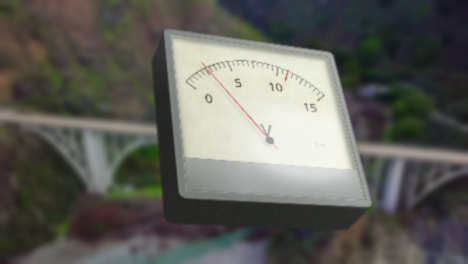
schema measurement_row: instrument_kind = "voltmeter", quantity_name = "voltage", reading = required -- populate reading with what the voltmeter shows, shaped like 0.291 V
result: 2.5 V
